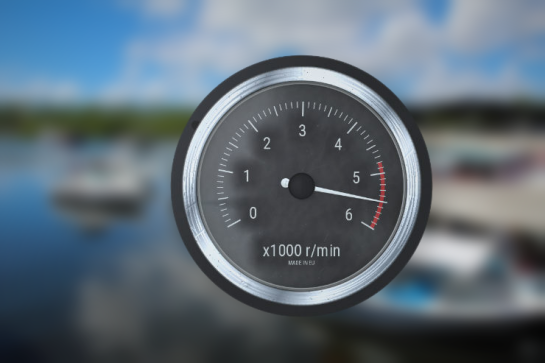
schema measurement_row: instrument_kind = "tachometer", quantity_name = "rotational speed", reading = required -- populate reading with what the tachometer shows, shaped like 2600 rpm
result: 5500 rpm
